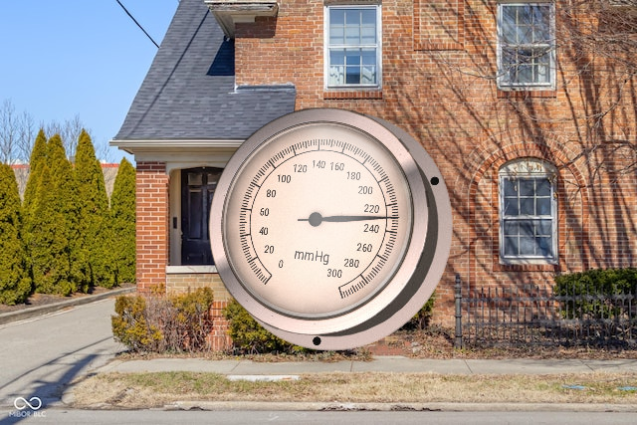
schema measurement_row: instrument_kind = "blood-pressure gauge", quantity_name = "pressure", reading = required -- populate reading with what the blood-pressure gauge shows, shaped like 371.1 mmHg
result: 230 mmHg
